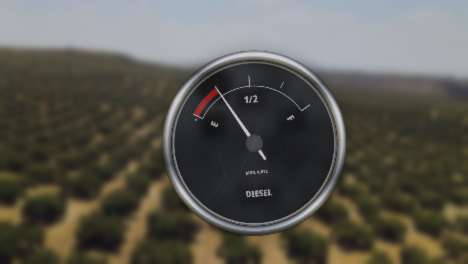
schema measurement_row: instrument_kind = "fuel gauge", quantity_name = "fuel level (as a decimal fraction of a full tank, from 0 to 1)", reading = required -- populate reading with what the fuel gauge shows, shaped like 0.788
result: 0.25
